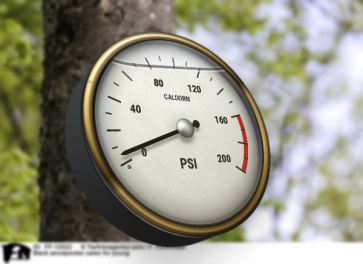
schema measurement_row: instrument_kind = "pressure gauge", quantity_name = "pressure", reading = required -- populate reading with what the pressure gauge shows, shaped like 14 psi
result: 5 psi
